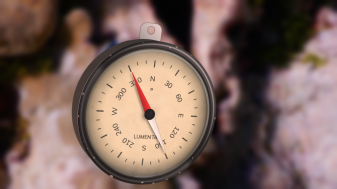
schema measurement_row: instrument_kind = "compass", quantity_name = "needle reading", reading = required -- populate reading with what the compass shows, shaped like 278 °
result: 330 °
